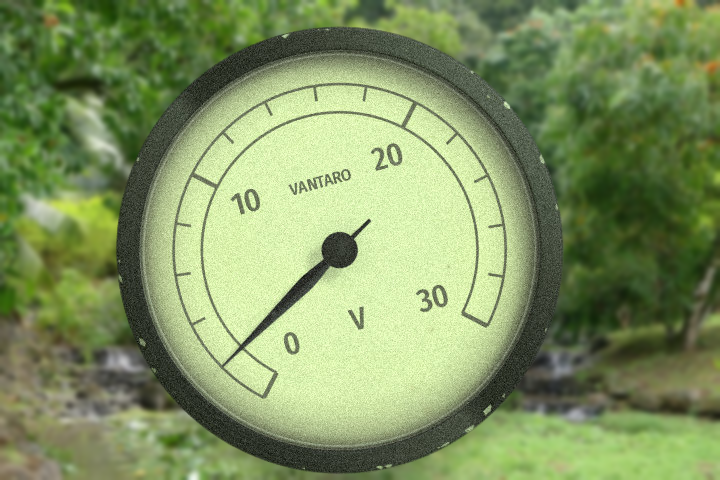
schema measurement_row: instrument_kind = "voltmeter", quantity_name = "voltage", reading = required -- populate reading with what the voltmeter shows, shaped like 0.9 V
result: 2 V
